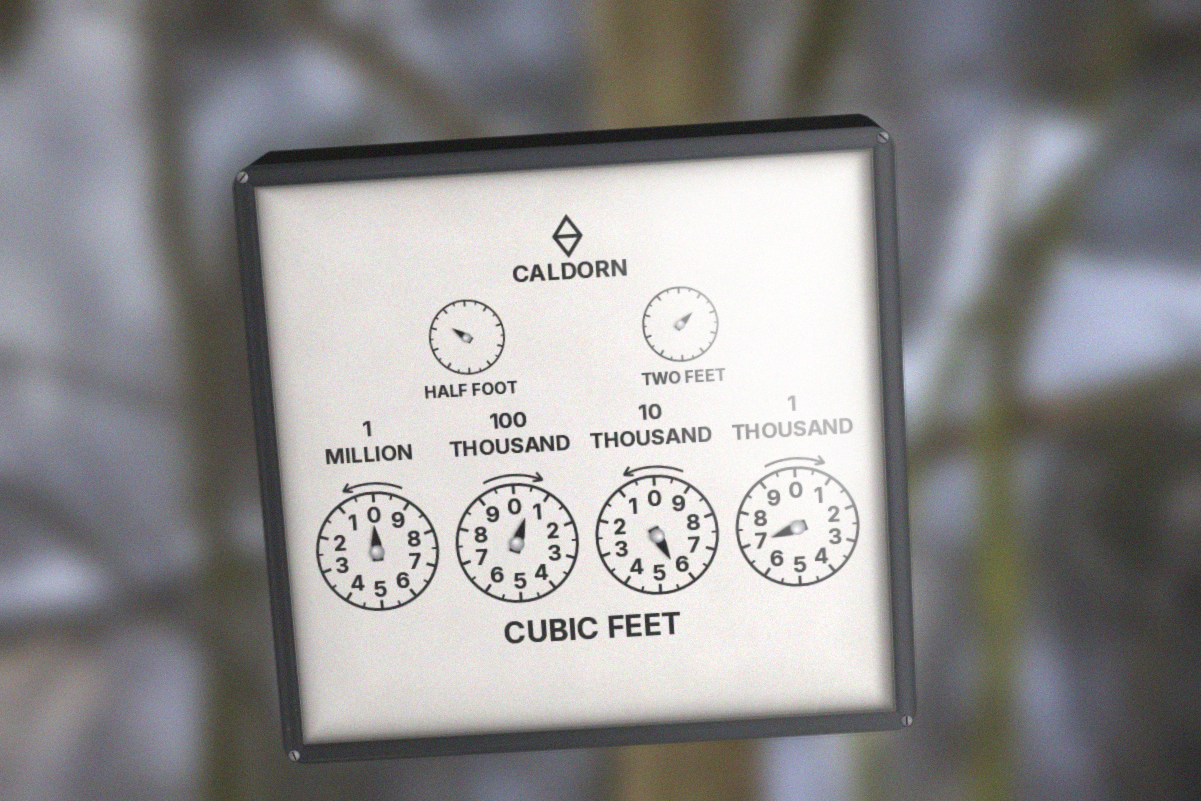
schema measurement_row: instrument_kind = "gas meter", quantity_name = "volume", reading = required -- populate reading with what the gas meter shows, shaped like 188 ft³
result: 5700 ft³
